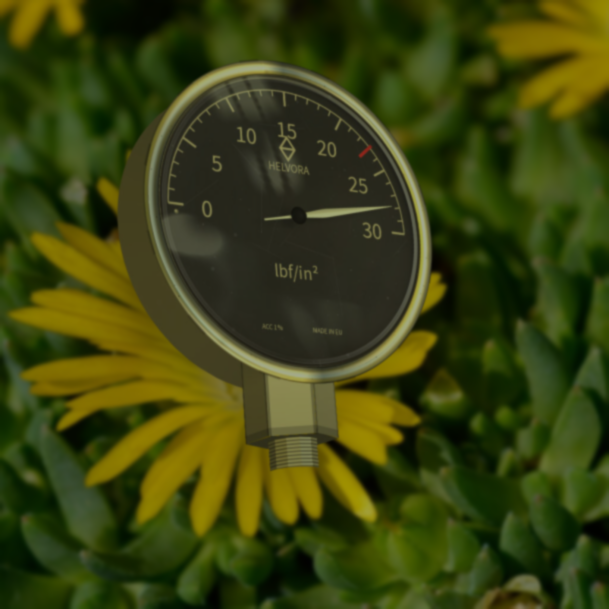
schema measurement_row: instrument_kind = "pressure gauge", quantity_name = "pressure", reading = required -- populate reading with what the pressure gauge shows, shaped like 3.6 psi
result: 28 psi
